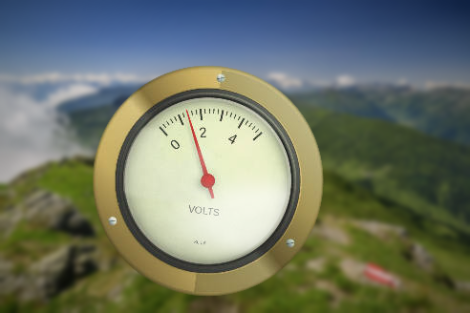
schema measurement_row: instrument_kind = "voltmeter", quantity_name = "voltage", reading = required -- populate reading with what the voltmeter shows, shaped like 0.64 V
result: 1.4 V
